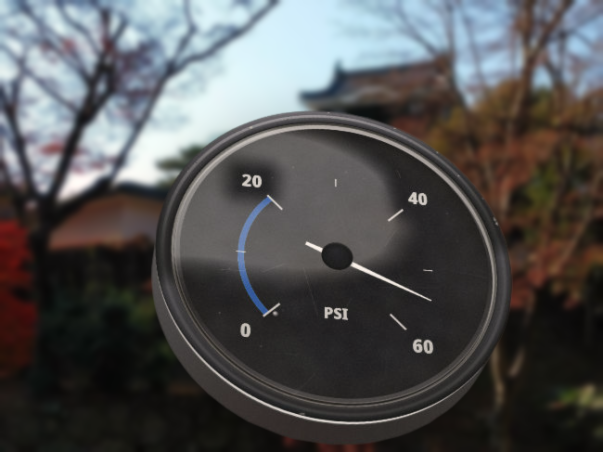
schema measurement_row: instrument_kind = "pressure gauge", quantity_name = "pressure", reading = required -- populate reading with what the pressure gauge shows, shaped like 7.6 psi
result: 55 psi
